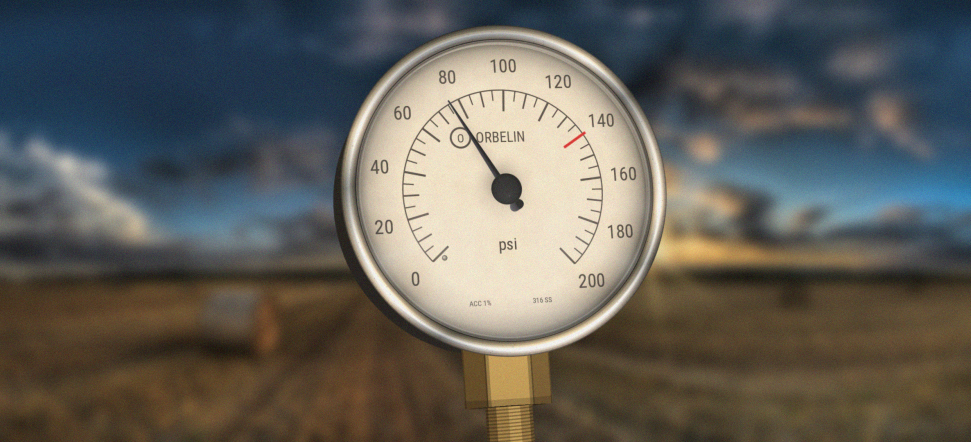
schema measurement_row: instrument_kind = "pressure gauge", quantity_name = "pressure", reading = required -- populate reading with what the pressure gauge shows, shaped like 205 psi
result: 75 psi
